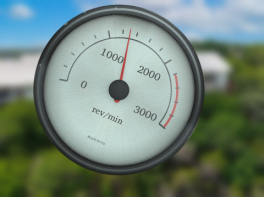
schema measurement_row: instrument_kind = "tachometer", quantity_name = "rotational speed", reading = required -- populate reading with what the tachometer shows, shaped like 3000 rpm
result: 1300 rpm
